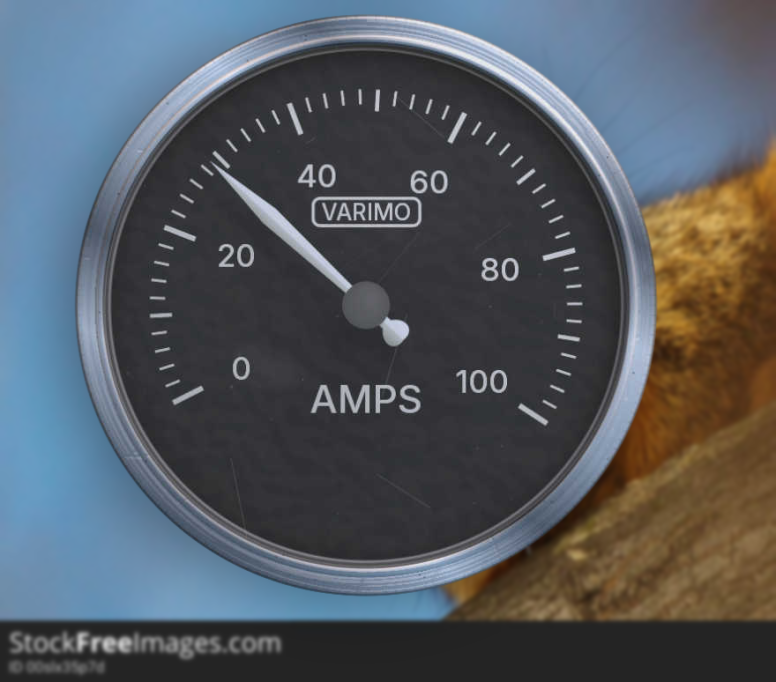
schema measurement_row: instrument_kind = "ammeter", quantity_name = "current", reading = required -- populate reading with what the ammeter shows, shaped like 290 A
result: 29 A
